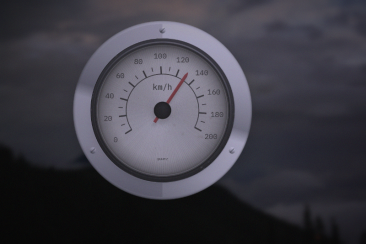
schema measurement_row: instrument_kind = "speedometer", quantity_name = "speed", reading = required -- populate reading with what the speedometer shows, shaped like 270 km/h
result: 130 km/h
